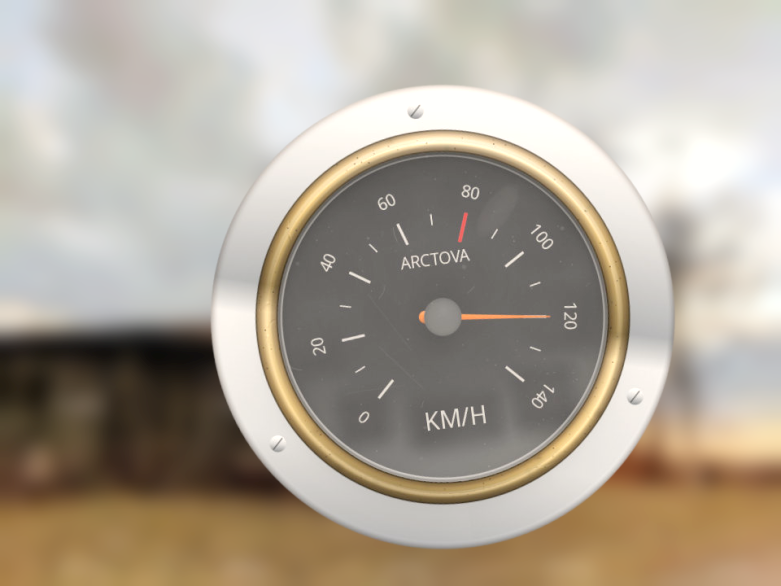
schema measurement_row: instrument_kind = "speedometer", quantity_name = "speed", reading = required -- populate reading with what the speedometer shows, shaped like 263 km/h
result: 120 km/h
